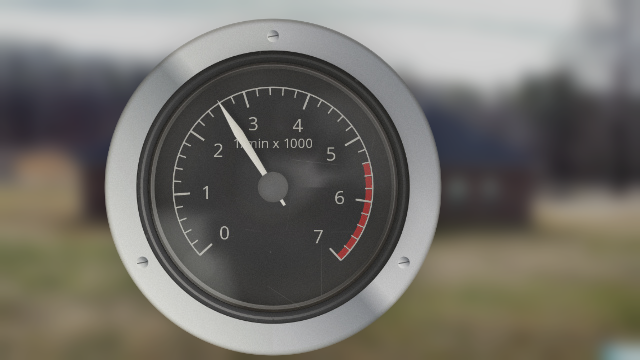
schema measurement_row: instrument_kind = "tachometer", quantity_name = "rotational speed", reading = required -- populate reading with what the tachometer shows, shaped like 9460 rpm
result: 2600 rpm
